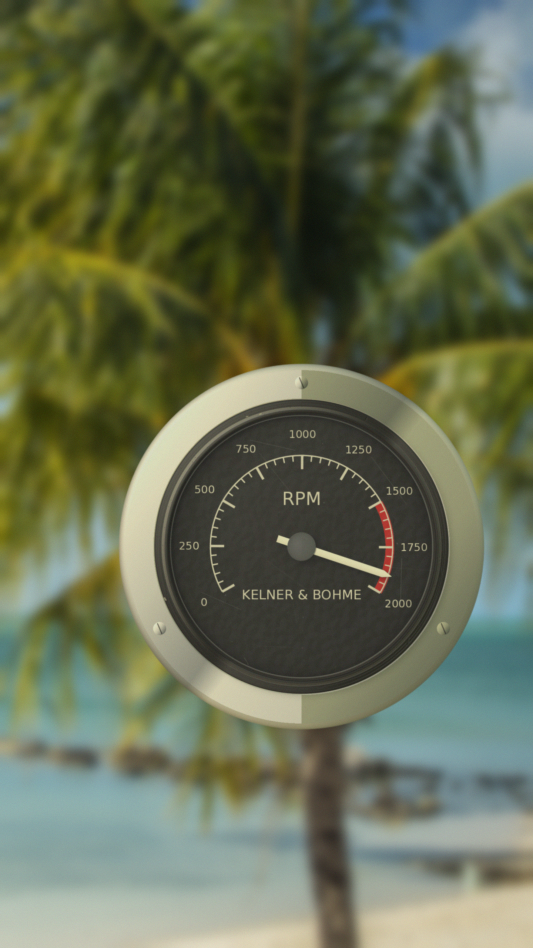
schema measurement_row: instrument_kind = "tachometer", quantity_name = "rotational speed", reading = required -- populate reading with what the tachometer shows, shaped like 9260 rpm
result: 1900 rpm
